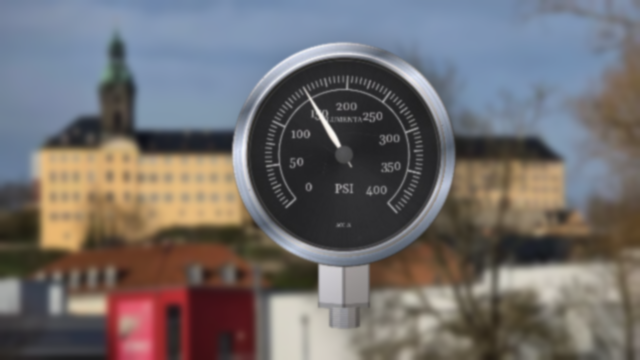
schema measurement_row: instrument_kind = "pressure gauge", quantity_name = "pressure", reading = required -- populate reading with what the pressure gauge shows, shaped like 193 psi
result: 150 psi
